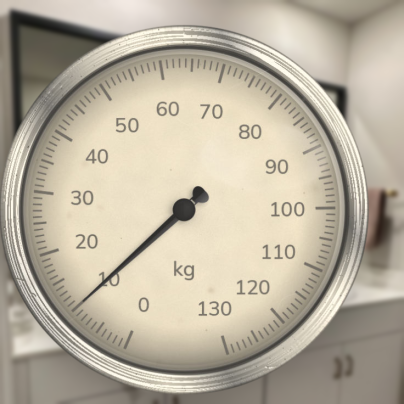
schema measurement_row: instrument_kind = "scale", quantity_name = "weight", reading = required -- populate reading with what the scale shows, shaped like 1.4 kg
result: 10 kg
